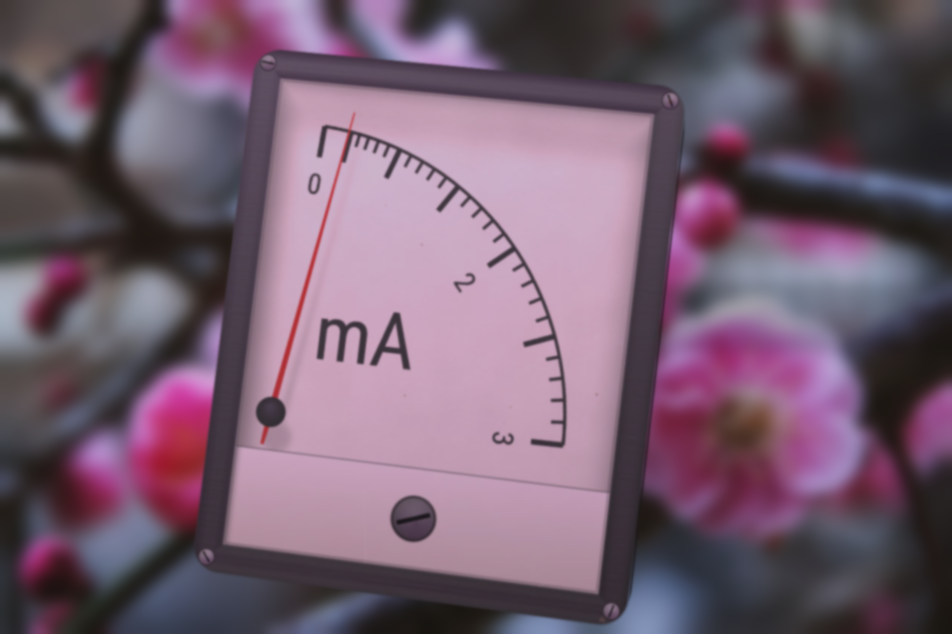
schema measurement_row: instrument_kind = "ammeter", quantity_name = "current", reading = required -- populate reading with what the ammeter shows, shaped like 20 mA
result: 0.5 mA
